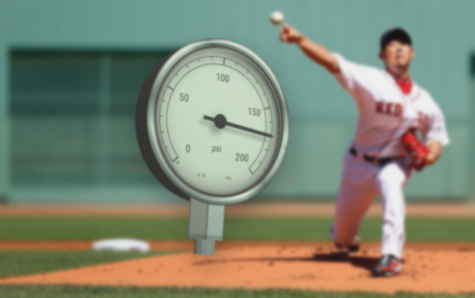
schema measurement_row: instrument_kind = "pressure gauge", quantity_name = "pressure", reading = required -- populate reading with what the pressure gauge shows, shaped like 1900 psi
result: 170 psi
